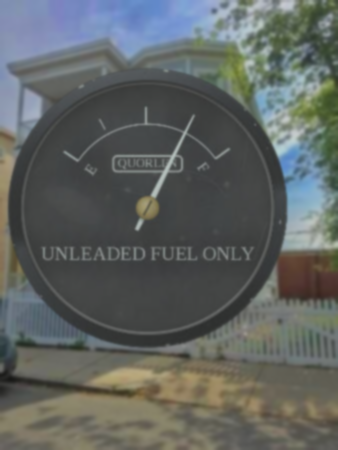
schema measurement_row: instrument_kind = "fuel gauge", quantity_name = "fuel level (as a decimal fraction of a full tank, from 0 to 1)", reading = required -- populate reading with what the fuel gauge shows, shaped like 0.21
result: 0.75
